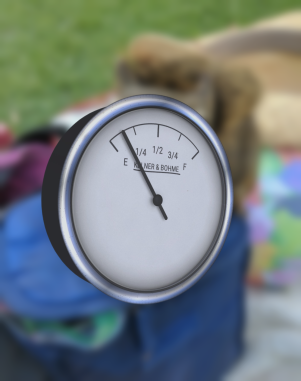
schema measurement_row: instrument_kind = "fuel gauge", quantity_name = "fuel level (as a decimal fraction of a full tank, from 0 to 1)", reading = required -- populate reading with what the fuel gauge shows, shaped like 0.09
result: 0.125
